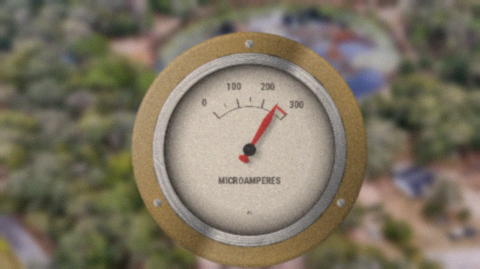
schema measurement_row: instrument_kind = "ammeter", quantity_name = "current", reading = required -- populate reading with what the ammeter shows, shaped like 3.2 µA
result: 250 µA
